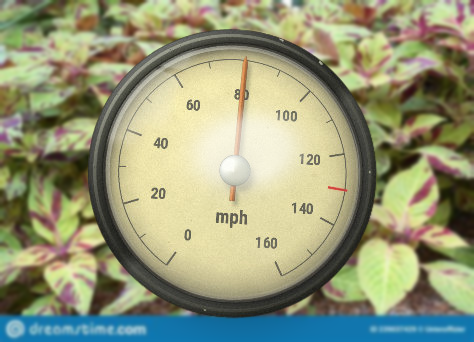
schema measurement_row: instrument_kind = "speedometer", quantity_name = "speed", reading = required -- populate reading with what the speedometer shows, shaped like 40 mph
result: 80 mph
